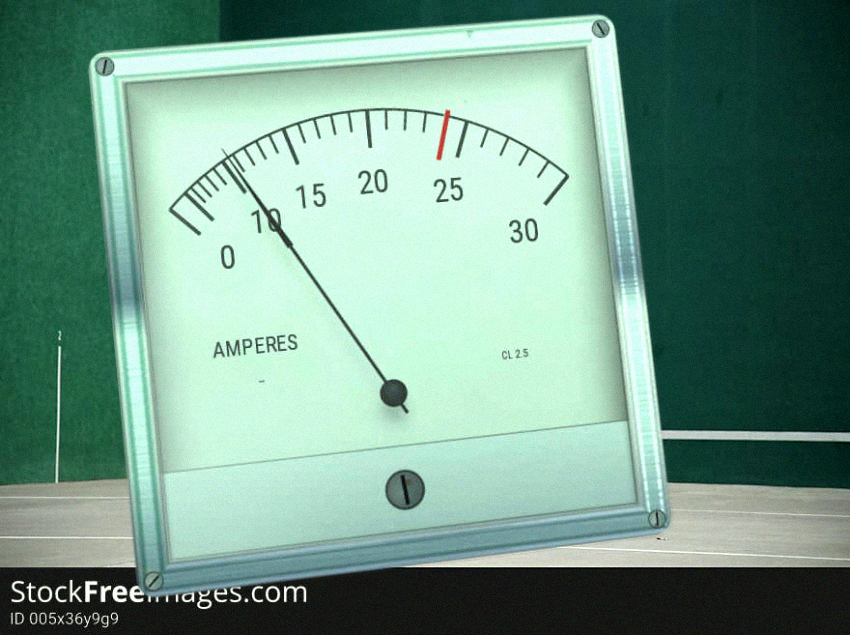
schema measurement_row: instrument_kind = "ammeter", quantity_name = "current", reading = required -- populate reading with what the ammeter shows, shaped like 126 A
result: 10.5 A
